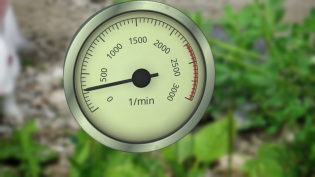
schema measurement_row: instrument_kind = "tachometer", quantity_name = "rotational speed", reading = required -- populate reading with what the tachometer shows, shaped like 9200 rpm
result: 300 rpm
